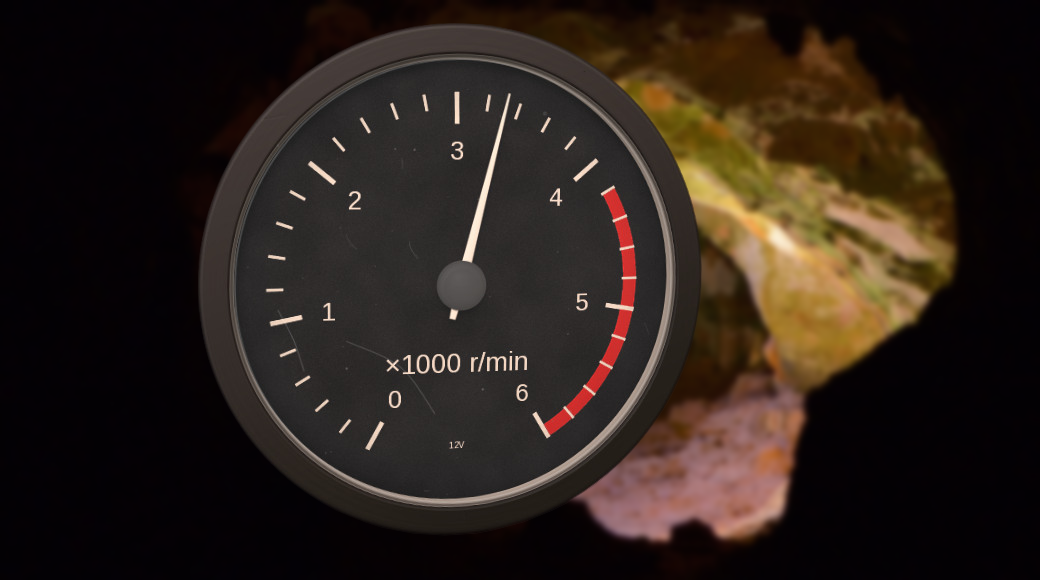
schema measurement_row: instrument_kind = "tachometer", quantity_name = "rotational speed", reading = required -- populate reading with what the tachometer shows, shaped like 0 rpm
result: 3300 rpm
